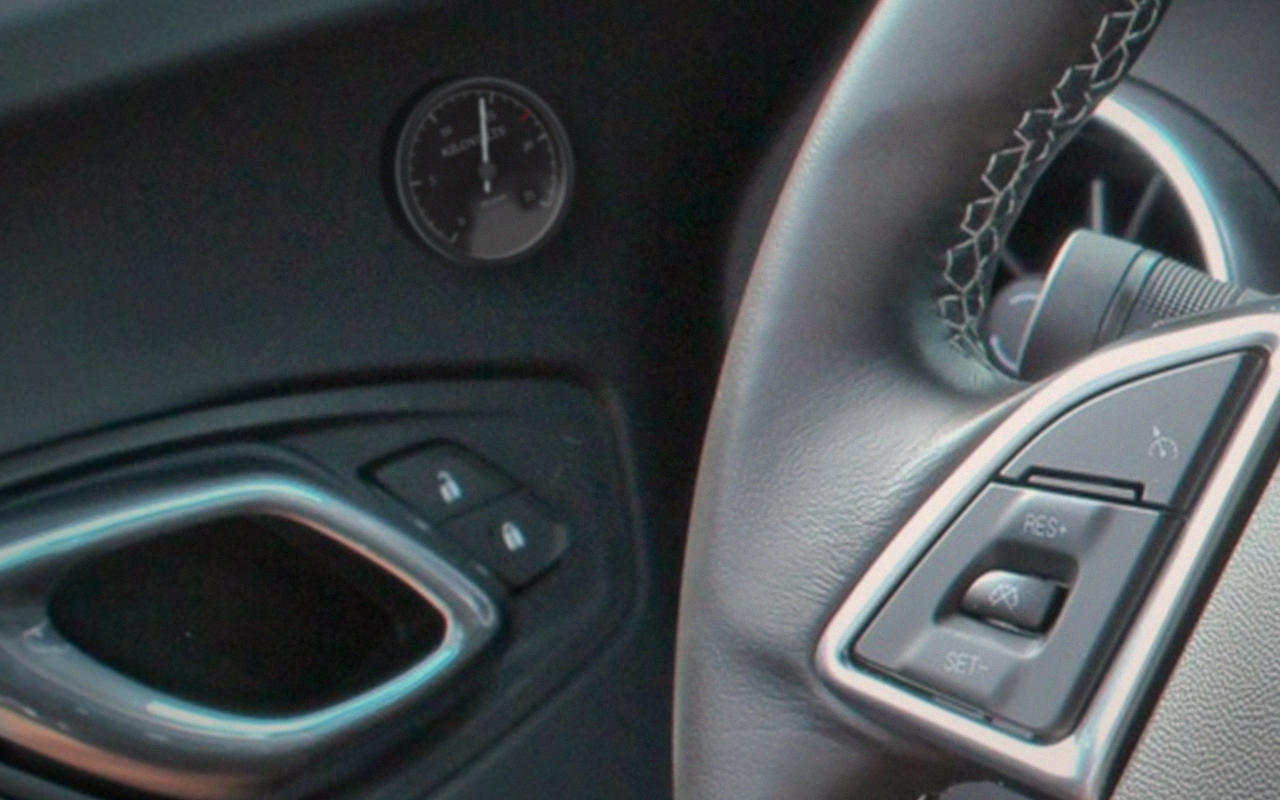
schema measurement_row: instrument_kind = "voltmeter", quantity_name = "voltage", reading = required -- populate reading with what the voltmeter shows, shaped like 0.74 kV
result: 14 kV
